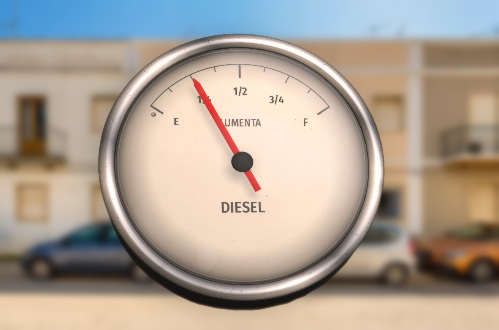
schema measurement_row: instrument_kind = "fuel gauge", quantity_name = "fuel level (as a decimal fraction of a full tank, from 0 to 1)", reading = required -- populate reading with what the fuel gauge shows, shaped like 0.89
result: 0.25
